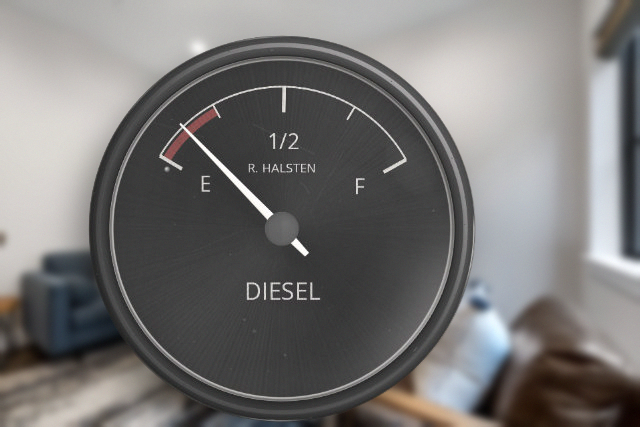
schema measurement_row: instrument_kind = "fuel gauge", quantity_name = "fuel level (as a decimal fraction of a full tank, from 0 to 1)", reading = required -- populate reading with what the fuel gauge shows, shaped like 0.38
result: 0.125
